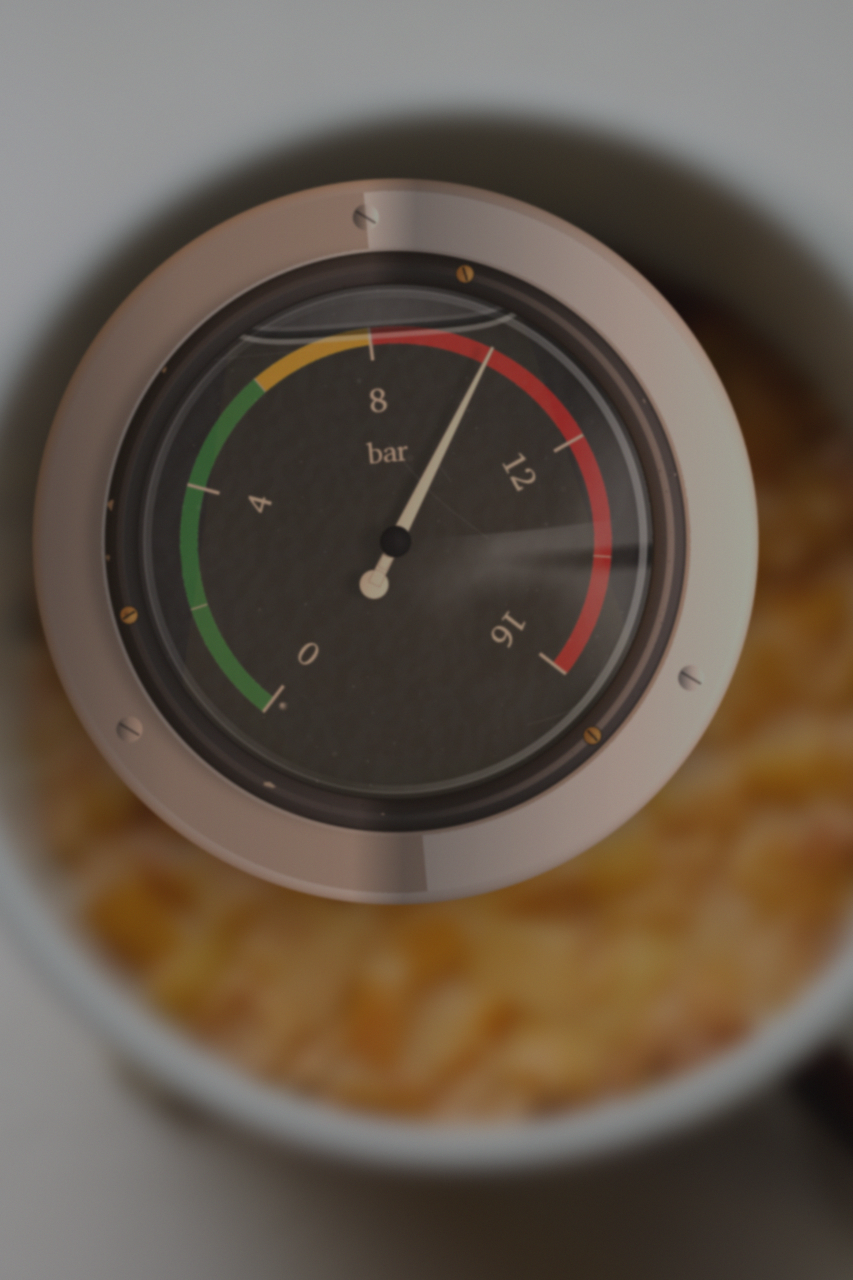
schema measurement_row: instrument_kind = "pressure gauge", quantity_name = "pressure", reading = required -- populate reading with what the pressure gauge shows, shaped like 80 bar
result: 10 bar
